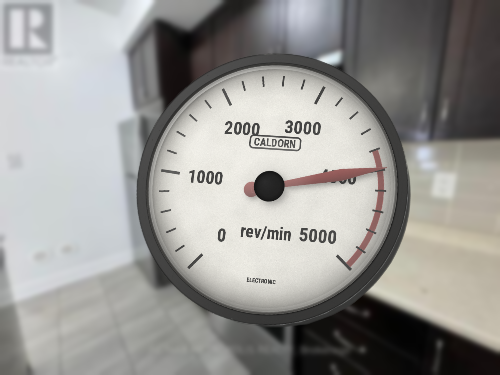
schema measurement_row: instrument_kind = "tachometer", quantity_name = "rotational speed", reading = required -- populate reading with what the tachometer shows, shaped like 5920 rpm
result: 4000 rpm
